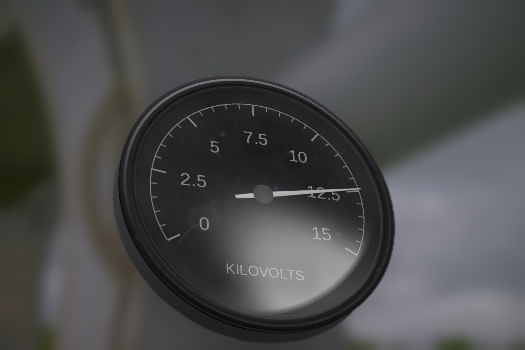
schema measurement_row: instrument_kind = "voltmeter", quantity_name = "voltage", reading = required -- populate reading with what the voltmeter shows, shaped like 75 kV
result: 12.5 kV
